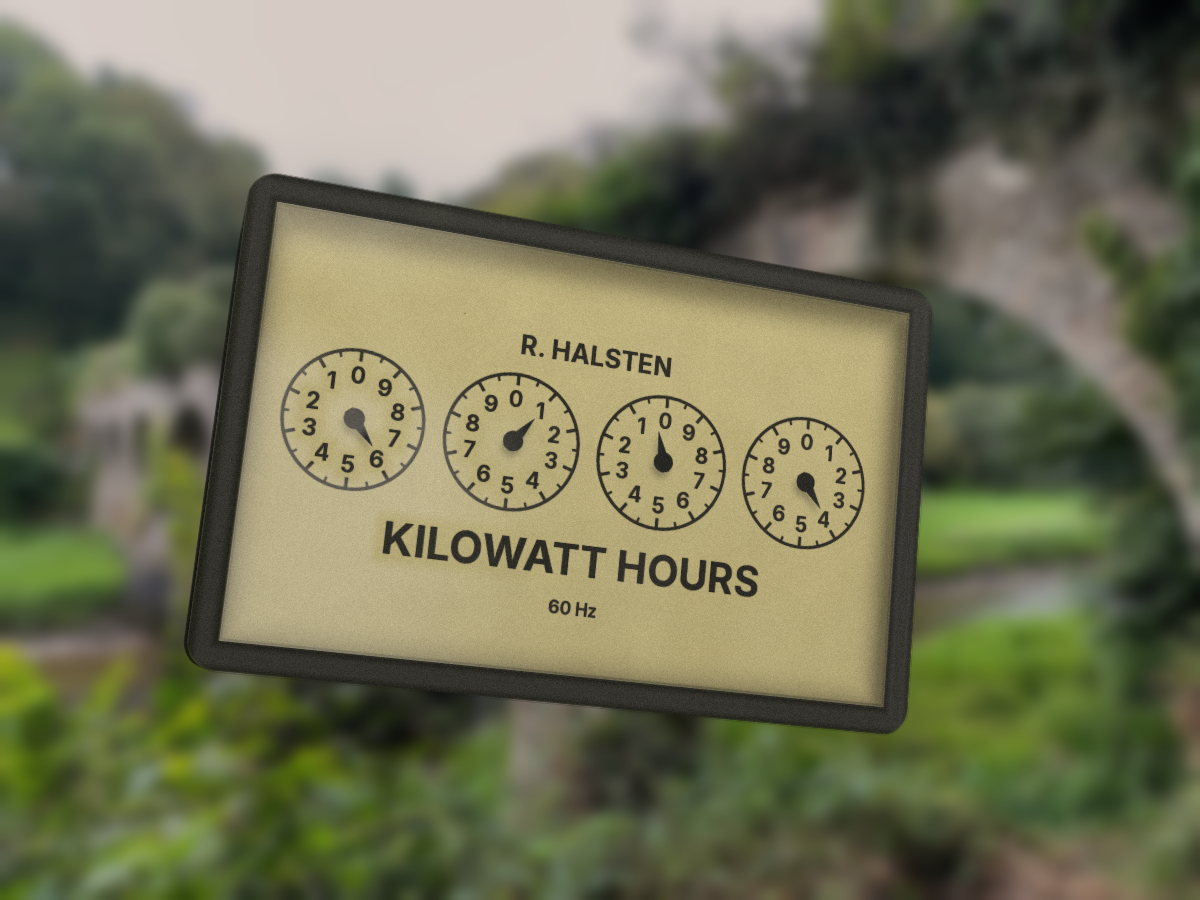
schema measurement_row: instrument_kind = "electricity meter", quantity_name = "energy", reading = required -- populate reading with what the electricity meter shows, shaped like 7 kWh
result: 6104 kWh
